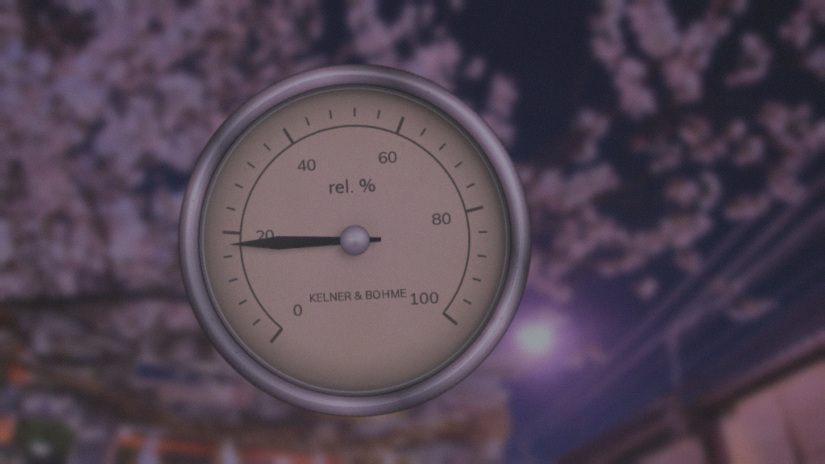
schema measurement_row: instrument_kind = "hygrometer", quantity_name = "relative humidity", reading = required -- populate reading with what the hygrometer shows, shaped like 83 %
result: 18 %
